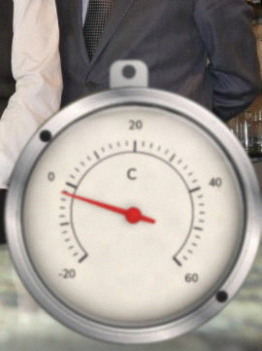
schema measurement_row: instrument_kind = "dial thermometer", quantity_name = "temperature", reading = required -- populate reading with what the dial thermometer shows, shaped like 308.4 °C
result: -2 °C
